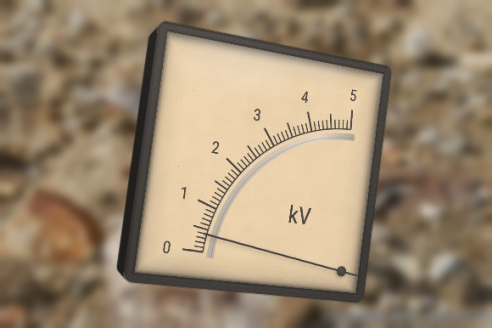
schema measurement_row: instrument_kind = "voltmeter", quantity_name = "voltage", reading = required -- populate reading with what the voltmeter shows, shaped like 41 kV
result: 0.4 kV
